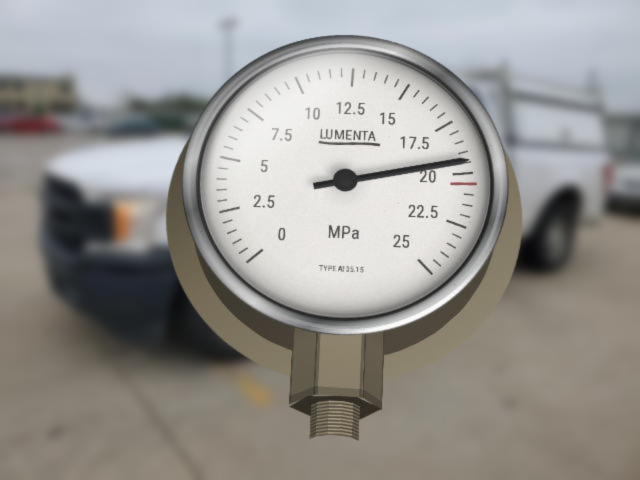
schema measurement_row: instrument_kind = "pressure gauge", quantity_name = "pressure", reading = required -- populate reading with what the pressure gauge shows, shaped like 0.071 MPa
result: 19.5 MPa
